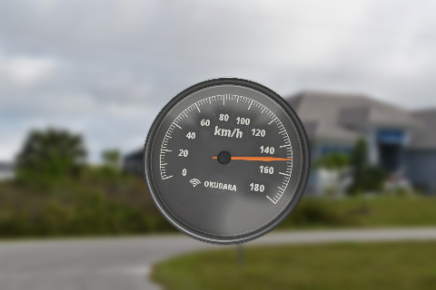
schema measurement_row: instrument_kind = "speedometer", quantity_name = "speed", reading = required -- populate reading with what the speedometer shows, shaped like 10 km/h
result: 150 km/h
